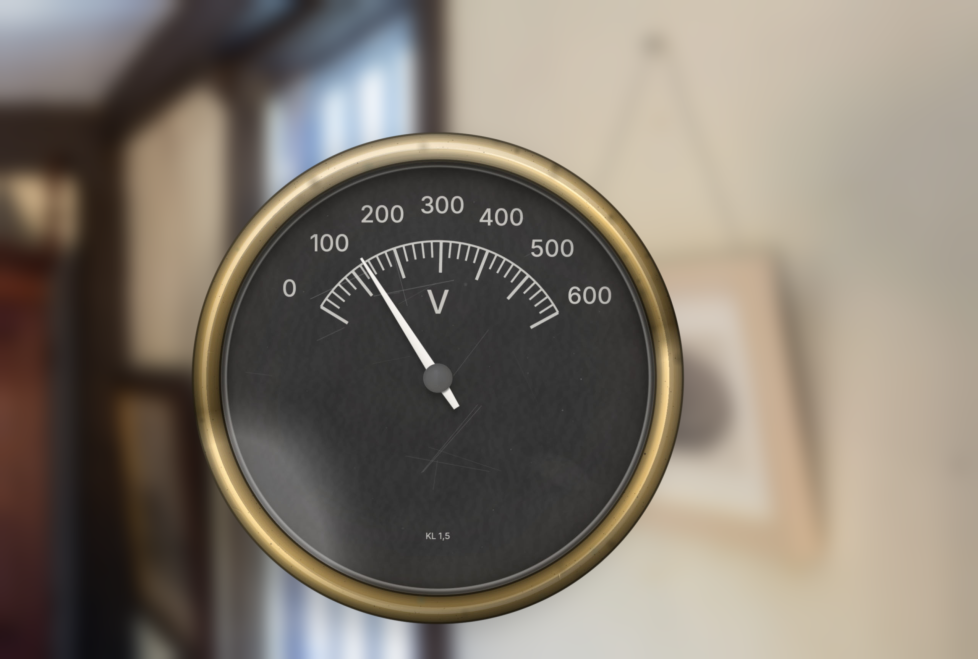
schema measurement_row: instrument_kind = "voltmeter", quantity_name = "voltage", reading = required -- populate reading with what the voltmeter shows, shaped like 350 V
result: 130 V
